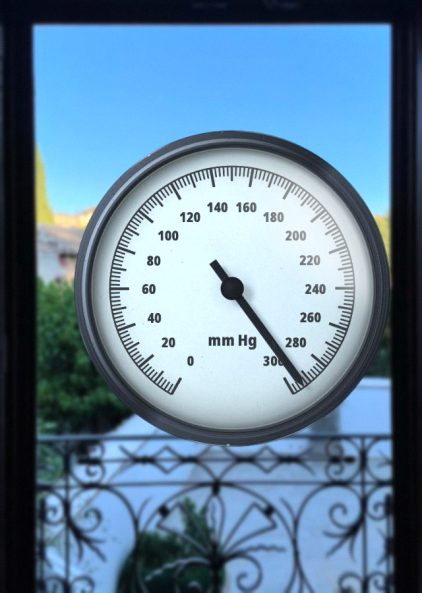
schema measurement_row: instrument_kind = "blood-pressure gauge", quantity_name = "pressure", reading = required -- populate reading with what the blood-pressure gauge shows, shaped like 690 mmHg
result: 294 mmHg
